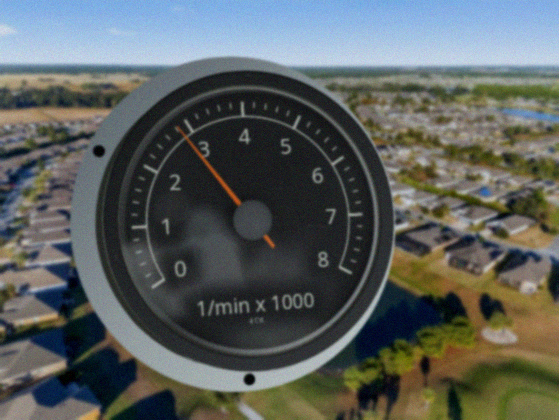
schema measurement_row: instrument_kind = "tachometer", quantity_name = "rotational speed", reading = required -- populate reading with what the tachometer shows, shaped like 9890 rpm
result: 2800 rpm
